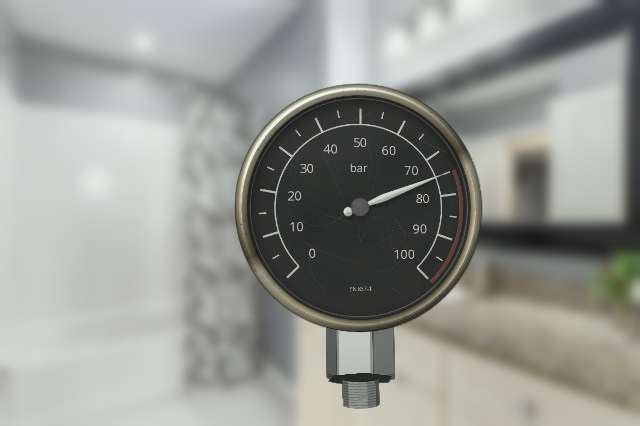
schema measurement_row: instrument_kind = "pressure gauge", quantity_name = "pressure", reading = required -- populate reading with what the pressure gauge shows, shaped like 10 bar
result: 75 bar
